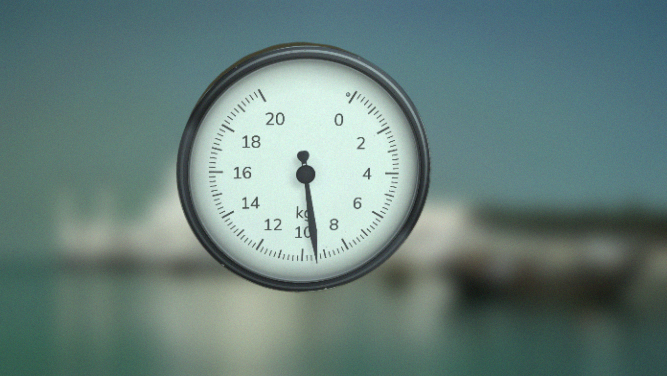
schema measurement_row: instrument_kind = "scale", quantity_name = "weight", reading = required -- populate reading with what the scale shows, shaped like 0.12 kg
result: 9.4 kg
